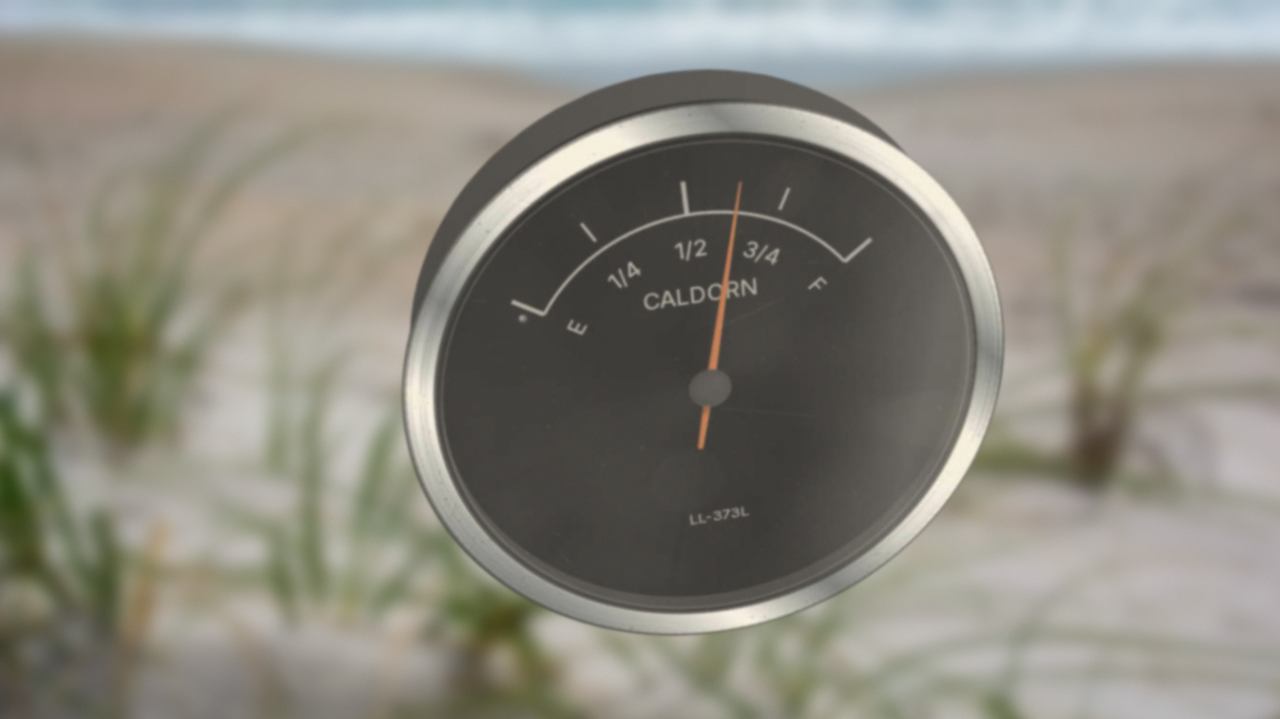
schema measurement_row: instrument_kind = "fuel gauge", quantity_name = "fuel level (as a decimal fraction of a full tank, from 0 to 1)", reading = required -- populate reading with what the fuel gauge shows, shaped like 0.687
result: 0.625
